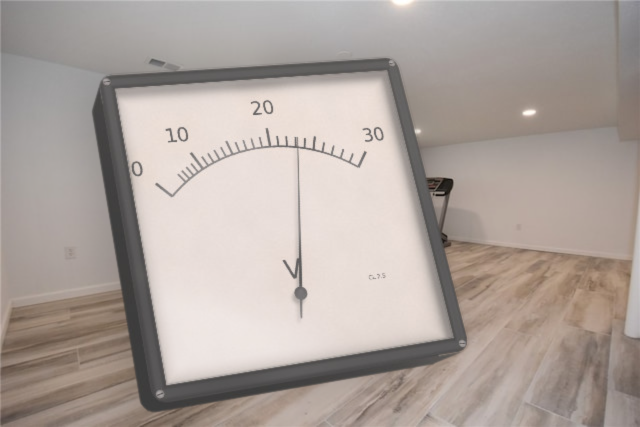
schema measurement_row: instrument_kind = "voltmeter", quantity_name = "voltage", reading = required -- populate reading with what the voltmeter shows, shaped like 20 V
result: 23 V
